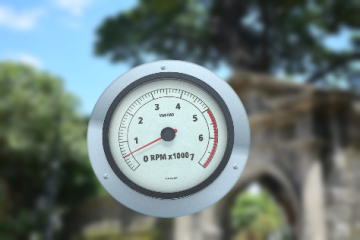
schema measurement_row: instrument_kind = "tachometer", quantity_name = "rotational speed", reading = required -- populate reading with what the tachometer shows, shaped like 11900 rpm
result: 500 rpm
